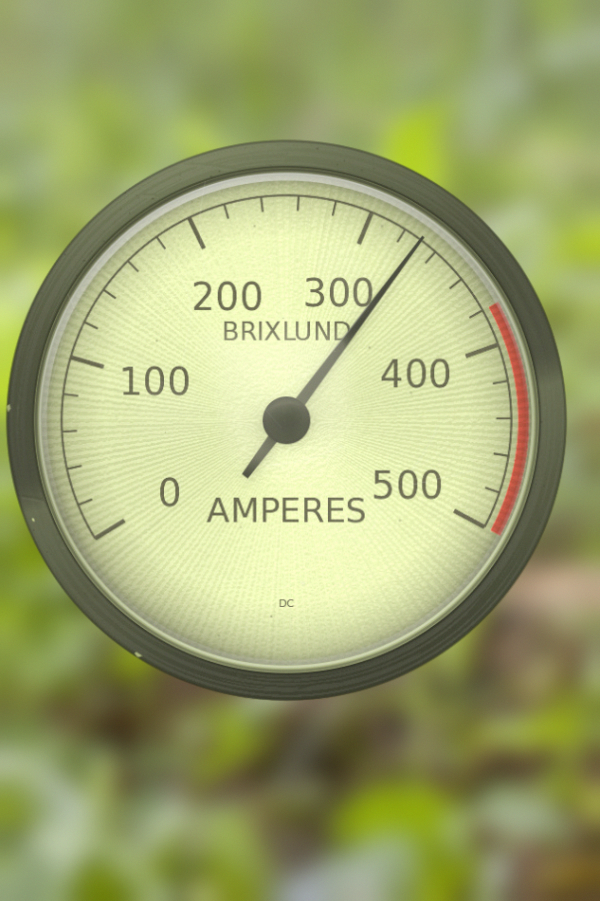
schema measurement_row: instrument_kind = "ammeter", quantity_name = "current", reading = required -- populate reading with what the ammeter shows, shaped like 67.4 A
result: 330 A
